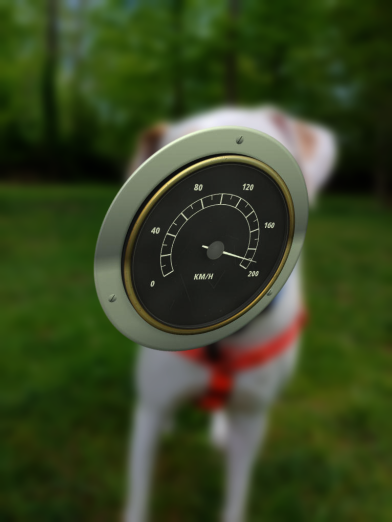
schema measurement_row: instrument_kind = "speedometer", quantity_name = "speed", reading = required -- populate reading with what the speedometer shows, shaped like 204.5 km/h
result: 190 km/h
